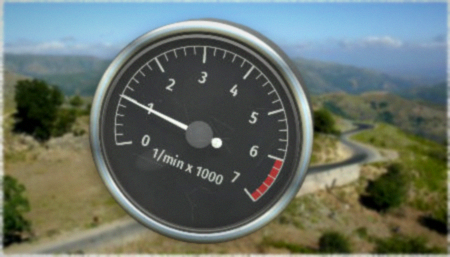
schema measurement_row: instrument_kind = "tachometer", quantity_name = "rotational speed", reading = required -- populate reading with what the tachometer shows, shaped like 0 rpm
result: 1000 rpm
